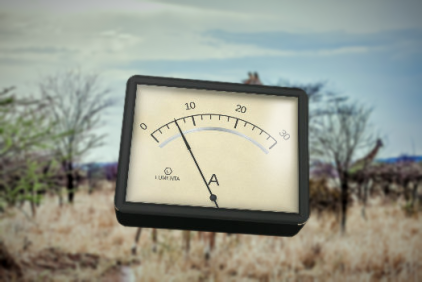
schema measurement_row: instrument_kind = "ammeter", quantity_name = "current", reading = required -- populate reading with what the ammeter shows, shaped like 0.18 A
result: 6 A
